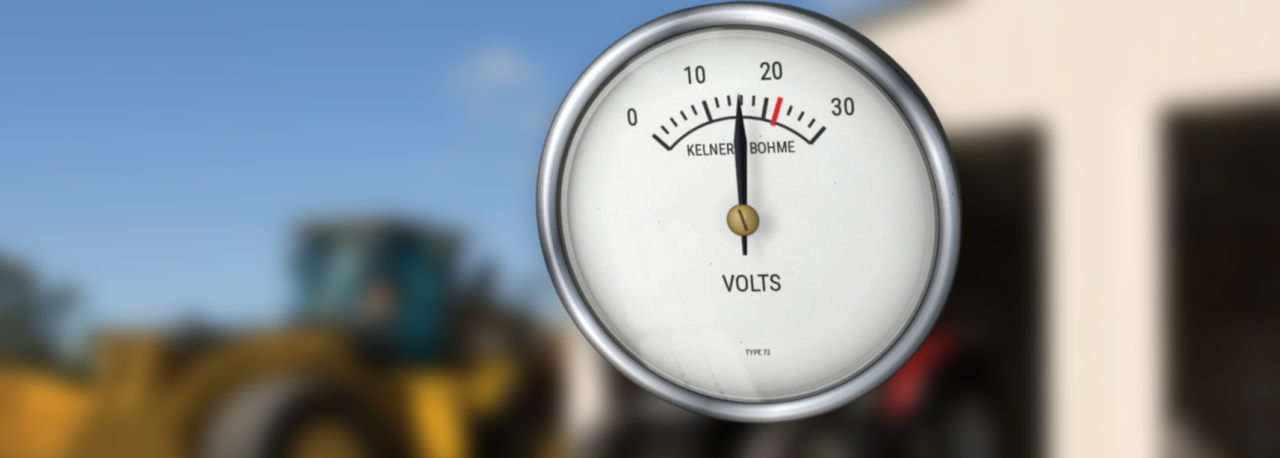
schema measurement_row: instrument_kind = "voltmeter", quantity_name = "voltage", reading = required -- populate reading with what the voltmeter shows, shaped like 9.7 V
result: 16 V
